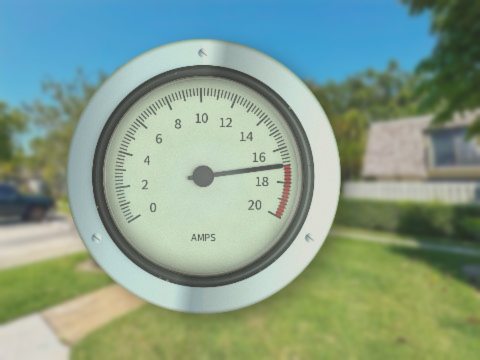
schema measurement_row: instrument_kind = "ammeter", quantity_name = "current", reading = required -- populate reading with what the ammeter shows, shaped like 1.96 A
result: 17 A
